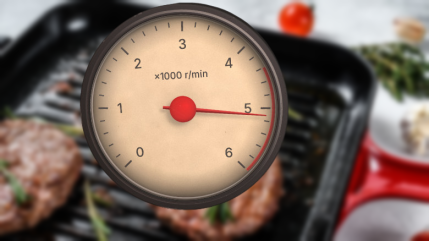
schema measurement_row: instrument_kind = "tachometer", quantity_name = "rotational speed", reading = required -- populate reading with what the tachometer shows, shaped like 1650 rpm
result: 5100 rpm
